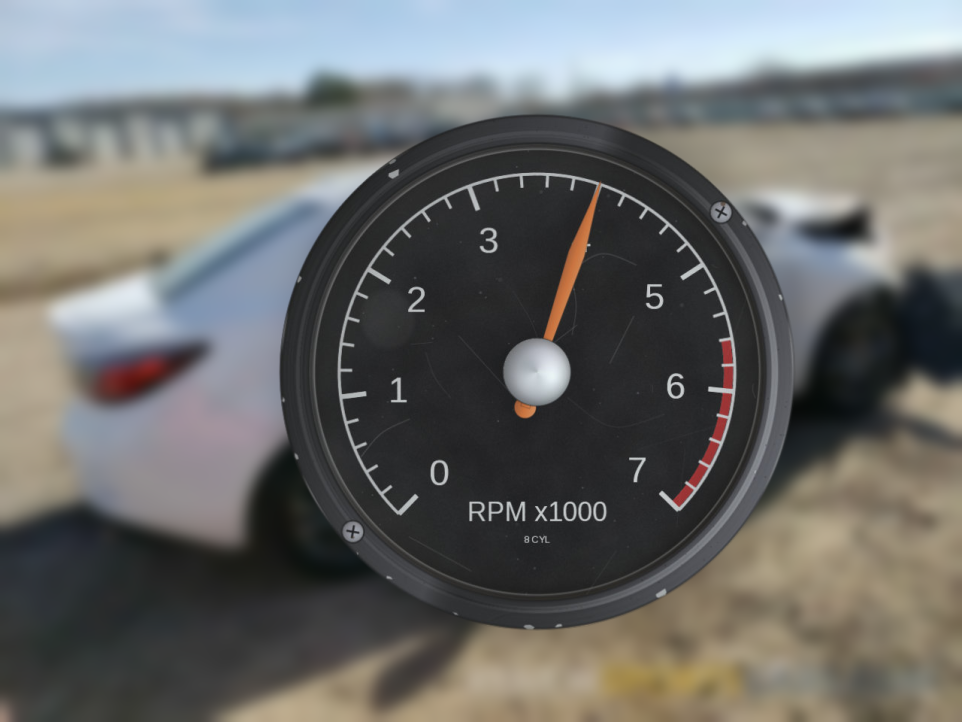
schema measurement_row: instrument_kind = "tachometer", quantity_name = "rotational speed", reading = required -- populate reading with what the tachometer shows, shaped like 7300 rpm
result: 4000 rpm
